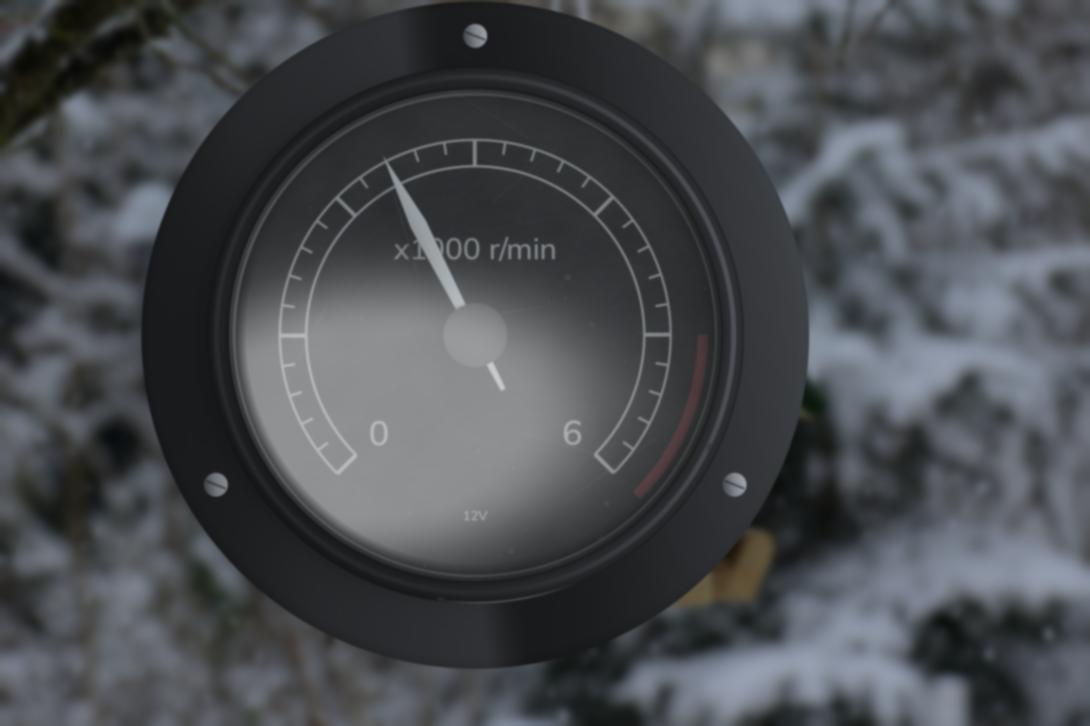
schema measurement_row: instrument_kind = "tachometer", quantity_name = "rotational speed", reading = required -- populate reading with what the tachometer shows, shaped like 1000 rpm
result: 2400 rpm
